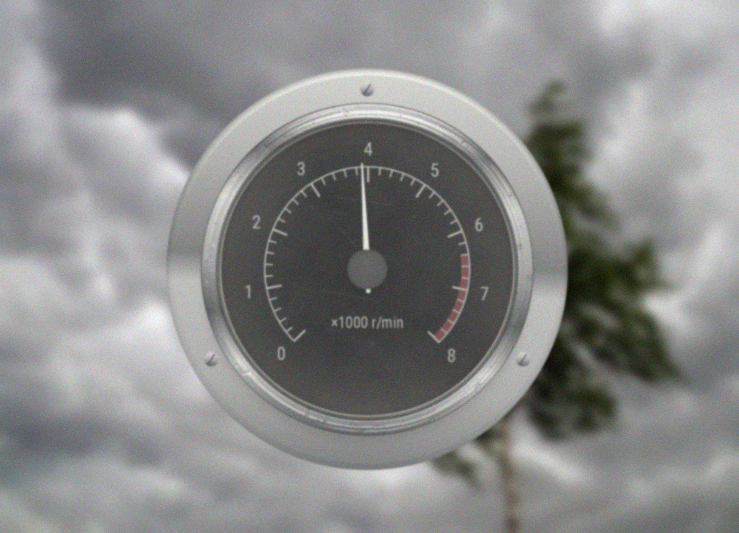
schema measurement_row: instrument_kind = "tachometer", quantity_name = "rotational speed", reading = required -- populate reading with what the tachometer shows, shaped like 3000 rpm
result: 3900 rpm
